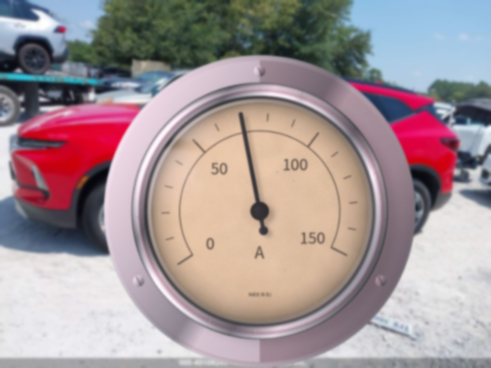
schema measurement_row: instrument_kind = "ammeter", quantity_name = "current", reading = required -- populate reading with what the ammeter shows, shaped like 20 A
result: 70 A
